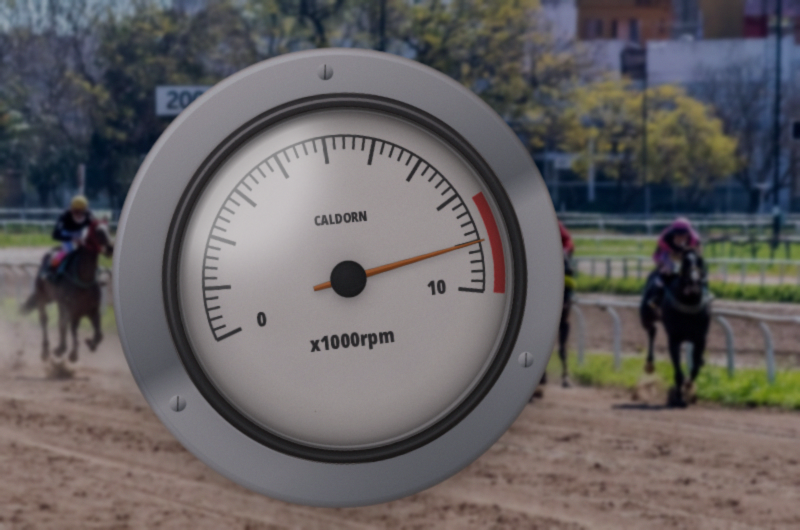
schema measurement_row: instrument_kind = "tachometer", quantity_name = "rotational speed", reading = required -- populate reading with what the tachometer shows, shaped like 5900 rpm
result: 9000 rpm
